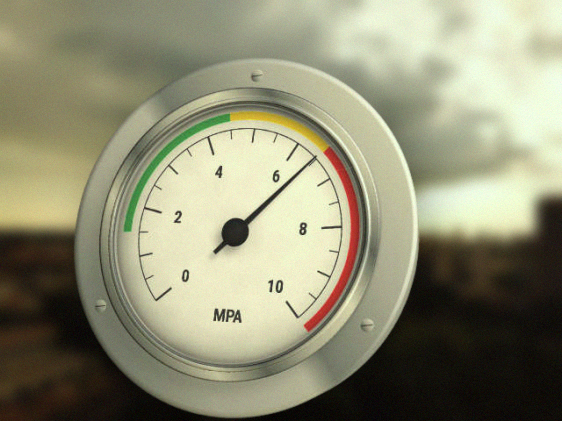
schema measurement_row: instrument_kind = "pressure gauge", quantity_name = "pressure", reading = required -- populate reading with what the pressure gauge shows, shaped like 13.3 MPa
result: 6.5 MPa
